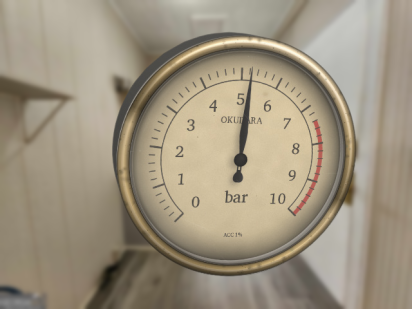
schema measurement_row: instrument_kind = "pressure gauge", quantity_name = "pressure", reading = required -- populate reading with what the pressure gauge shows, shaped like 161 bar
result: 5.2 bar
